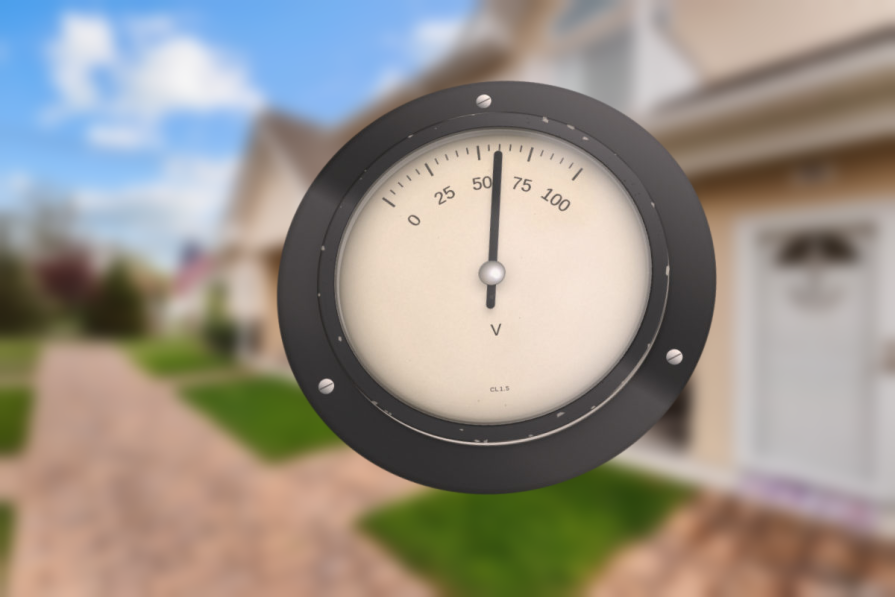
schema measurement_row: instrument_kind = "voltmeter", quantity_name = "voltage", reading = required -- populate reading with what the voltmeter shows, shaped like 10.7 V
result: 60 V
